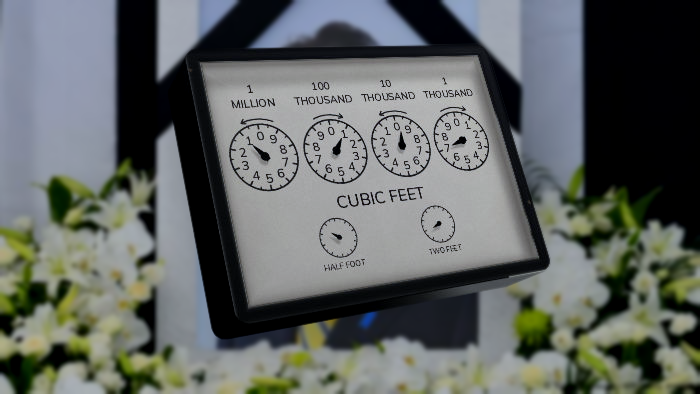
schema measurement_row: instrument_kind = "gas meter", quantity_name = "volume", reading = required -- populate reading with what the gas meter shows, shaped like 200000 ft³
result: 109700 ft³
